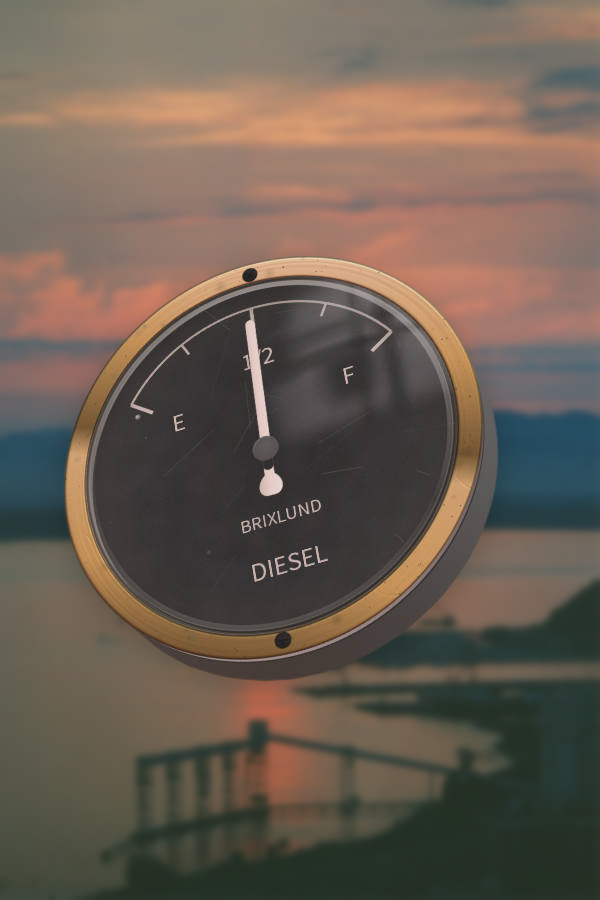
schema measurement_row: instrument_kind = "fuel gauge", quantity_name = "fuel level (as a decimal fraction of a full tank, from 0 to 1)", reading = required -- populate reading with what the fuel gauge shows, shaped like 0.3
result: 0.5
